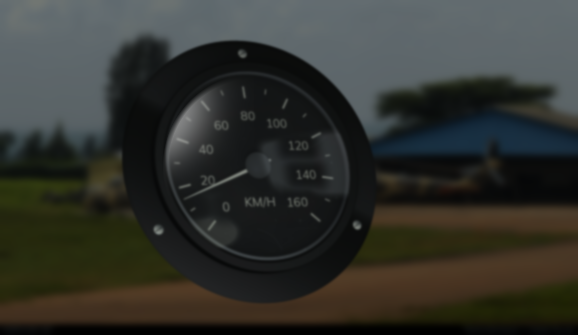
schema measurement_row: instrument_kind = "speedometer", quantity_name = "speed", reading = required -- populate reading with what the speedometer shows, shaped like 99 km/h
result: 15 km/h
